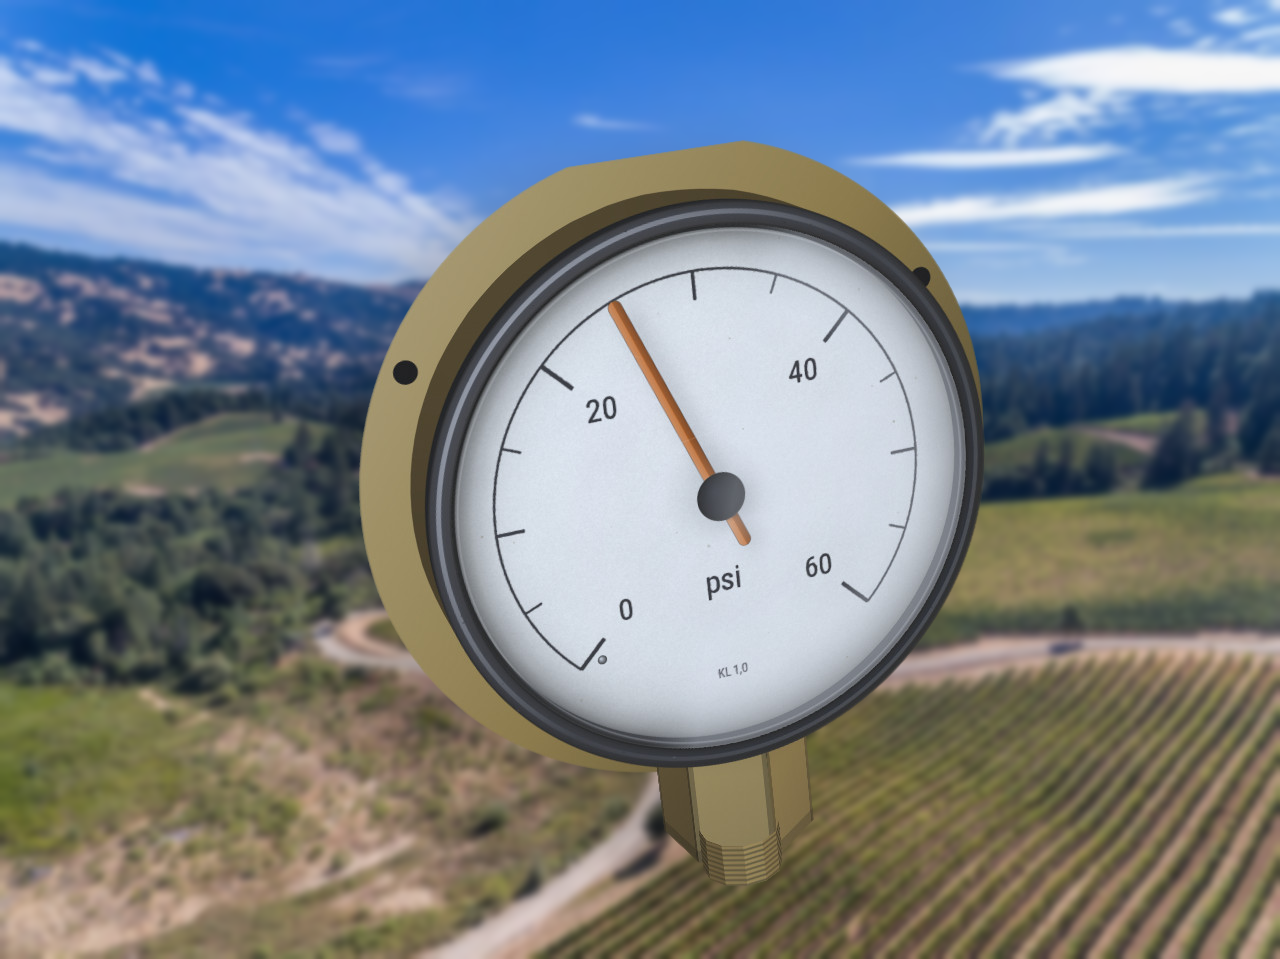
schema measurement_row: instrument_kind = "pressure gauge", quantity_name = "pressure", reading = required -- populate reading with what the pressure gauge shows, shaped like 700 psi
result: 25 psi
